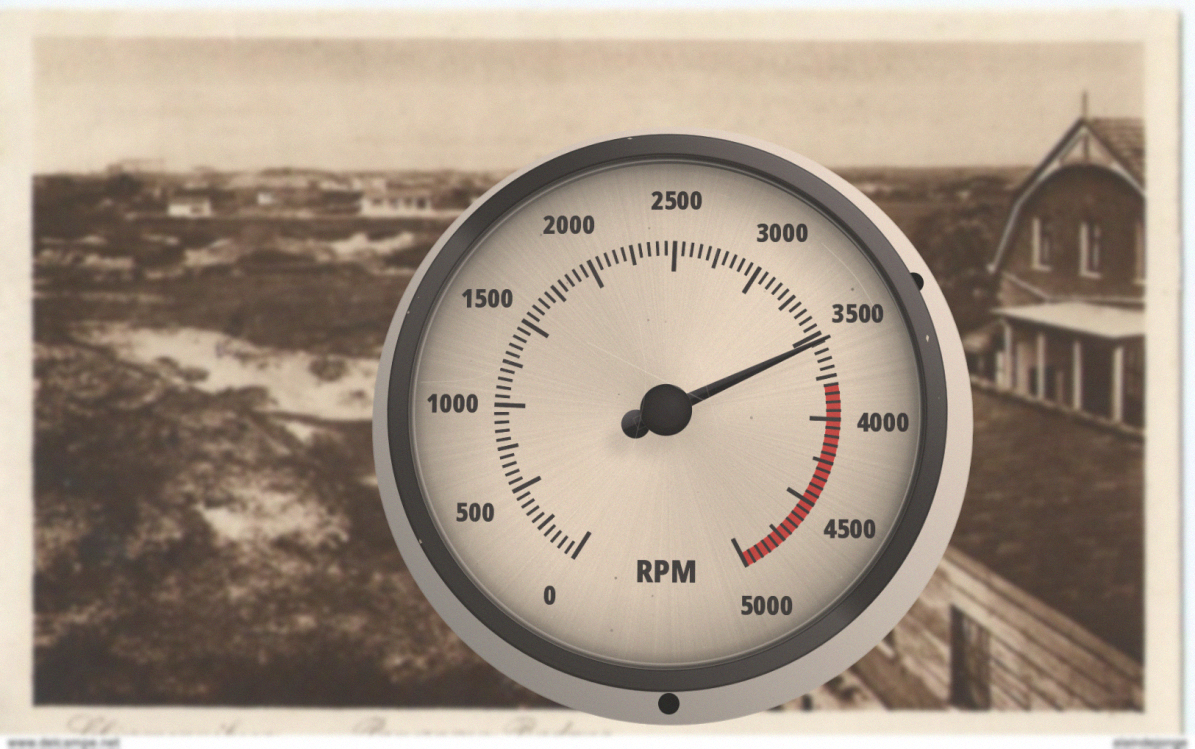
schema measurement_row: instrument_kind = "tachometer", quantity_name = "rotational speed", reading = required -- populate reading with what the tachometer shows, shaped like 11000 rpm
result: 3550 rpm
